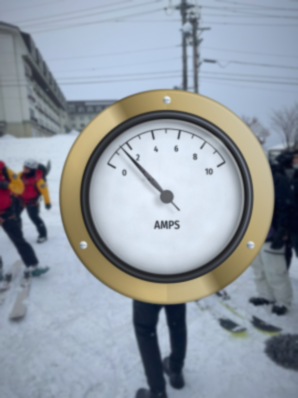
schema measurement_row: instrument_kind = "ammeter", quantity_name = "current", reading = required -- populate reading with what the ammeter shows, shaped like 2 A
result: 1.5 A
